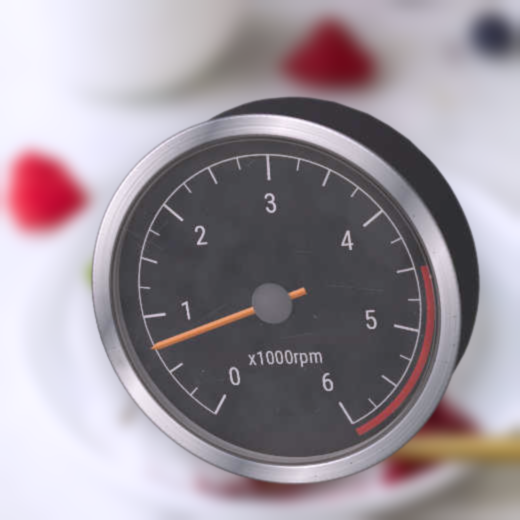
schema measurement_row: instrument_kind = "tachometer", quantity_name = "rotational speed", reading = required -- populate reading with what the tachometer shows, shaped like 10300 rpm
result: 750 rpm
